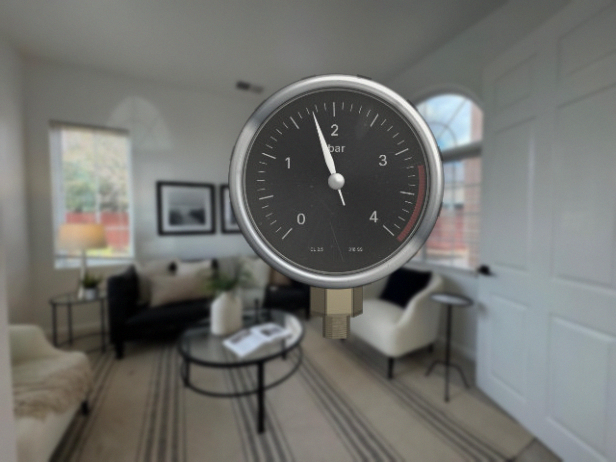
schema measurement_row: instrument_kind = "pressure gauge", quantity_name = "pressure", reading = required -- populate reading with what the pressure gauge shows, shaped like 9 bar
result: 1.75 bar
